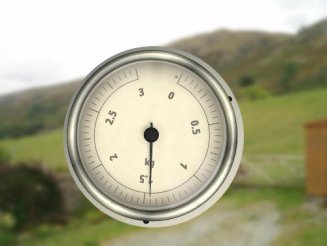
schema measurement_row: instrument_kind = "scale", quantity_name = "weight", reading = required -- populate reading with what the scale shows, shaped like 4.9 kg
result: 1.45 kg
